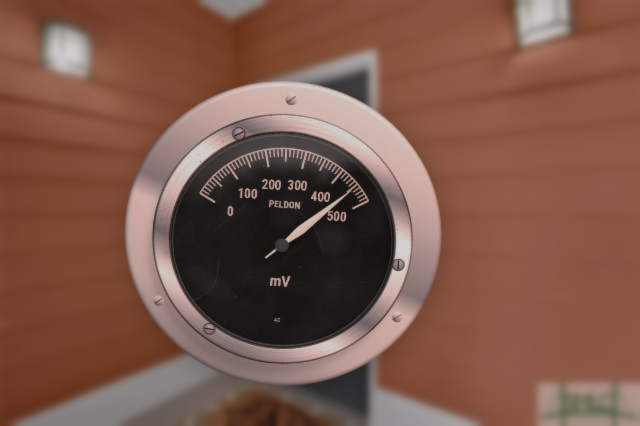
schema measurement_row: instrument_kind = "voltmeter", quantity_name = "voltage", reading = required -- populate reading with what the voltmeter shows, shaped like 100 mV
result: 450 mV
